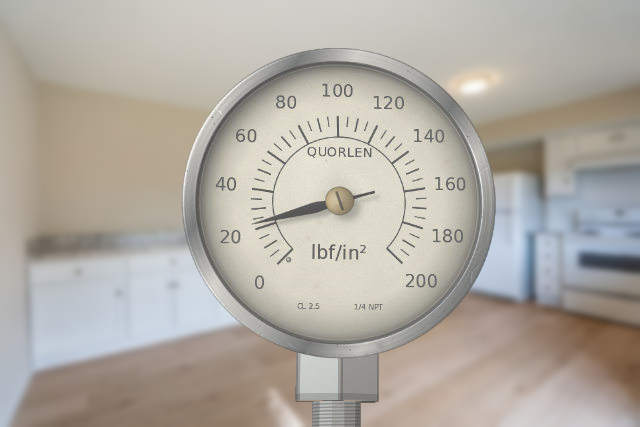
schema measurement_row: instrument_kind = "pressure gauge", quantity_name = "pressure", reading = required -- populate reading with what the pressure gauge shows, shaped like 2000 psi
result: 22.5 psi
